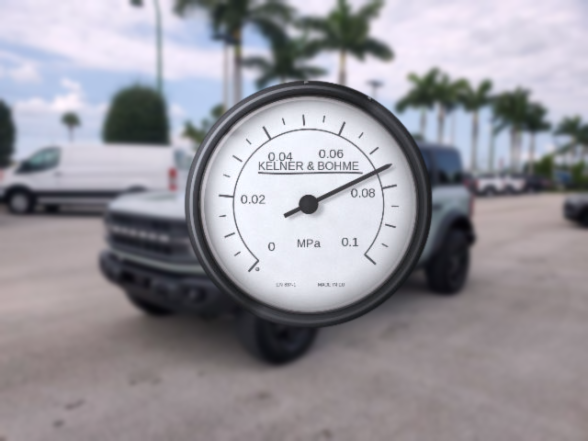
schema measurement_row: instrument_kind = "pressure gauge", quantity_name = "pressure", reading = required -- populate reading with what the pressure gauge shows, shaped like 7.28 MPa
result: 0.075 MPa
